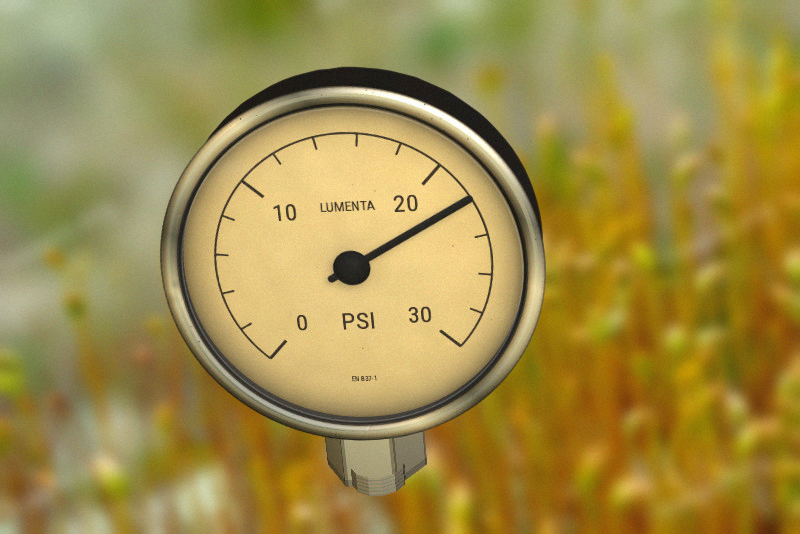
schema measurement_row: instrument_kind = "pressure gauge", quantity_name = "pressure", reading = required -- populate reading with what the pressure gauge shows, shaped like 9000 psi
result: 22 psi
